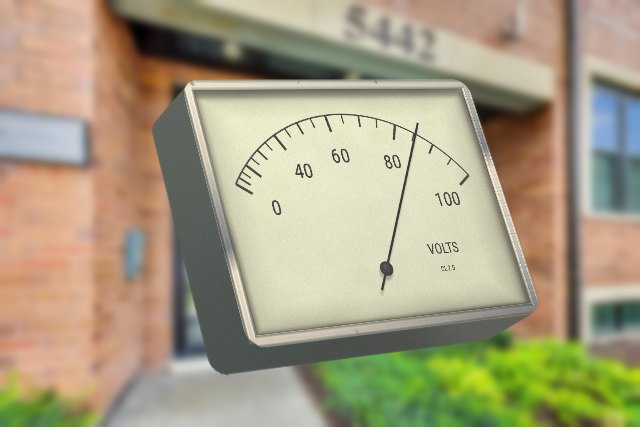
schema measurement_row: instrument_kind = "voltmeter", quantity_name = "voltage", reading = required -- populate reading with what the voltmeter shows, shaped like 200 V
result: 85 V
